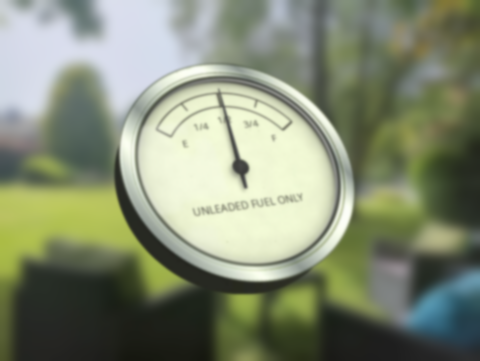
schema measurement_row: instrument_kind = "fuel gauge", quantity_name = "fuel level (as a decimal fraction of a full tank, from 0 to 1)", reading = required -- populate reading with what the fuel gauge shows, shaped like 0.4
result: 0.5
